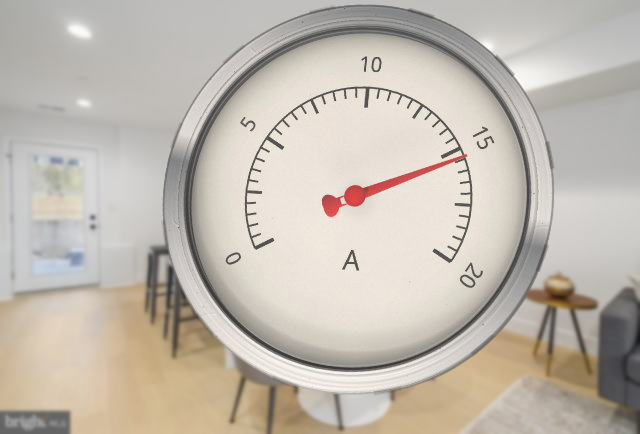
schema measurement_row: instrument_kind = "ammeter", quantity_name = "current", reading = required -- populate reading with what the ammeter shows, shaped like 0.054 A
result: 15.5 A
